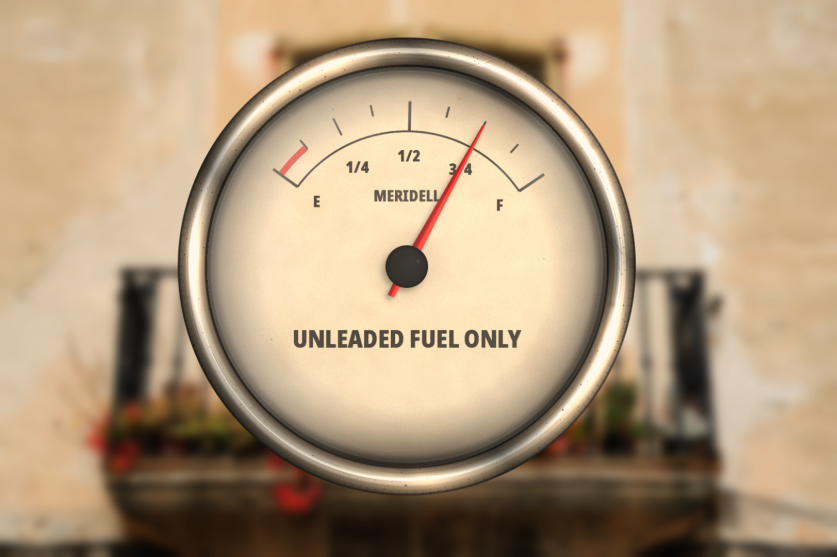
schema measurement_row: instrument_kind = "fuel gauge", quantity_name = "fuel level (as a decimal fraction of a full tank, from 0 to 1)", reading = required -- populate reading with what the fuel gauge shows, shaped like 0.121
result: 0.75
